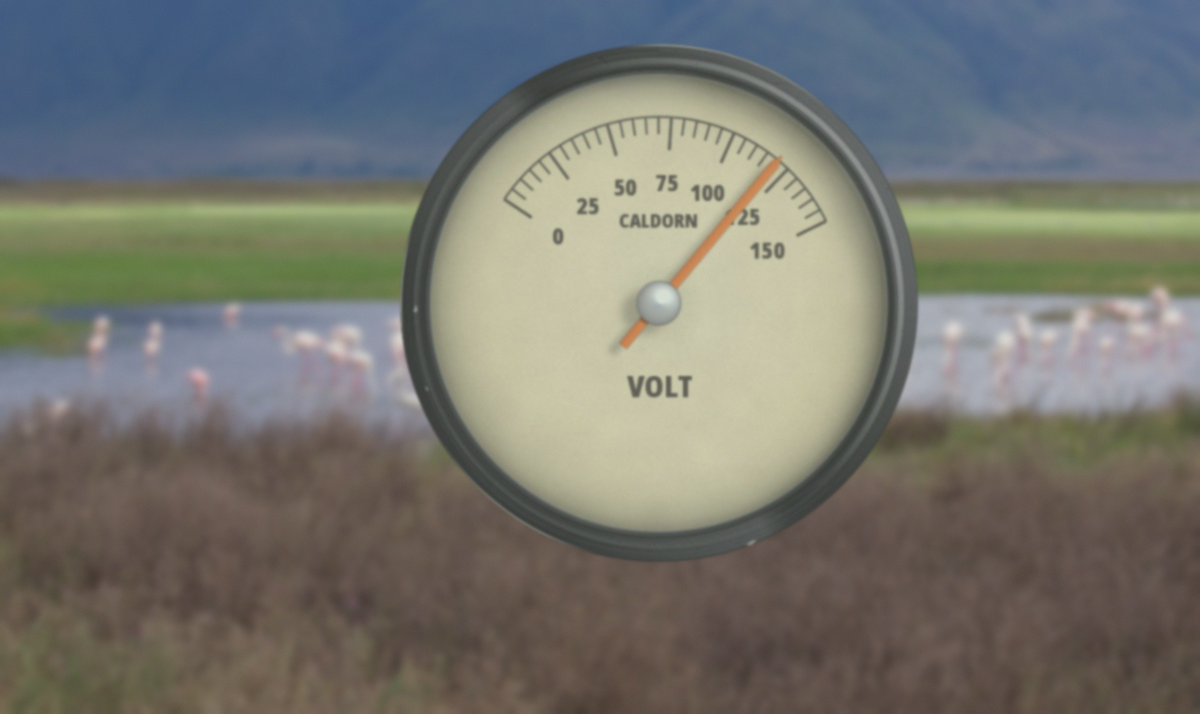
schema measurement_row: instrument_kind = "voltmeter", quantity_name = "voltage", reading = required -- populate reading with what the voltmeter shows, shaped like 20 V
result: 120 V
